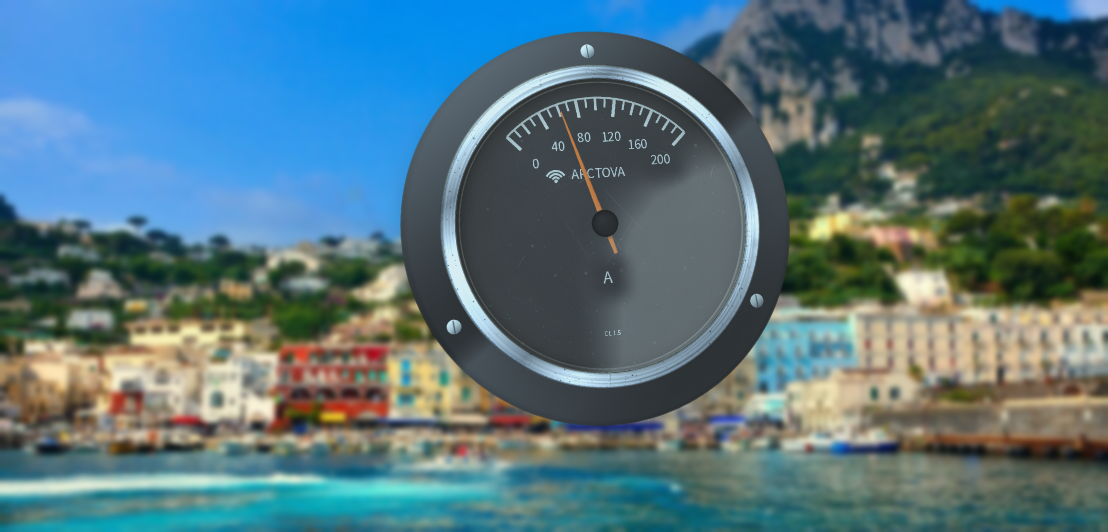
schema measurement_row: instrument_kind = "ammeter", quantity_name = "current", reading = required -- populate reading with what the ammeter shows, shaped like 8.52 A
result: 60 A
